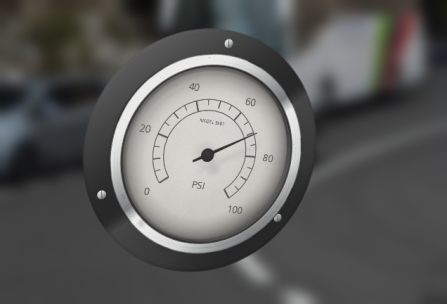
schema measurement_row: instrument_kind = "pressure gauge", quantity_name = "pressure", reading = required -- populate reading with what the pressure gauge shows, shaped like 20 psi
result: 70 psi
